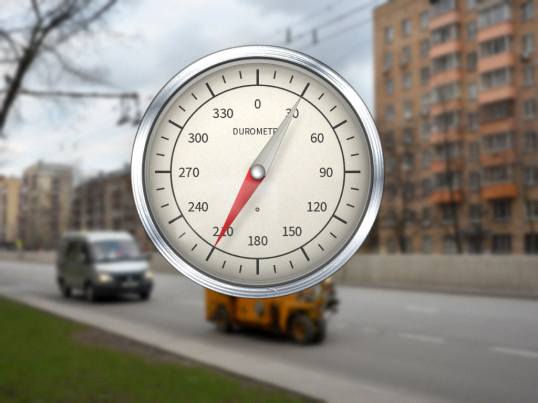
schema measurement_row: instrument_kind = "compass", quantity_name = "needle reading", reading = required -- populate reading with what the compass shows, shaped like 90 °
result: 210 °
